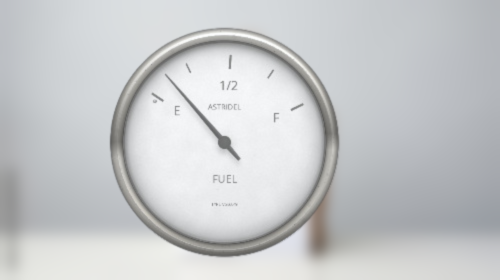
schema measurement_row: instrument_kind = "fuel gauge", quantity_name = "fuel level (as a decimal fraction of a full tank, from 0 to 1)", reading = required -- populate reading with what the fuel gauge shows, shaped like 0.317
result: 0.125
